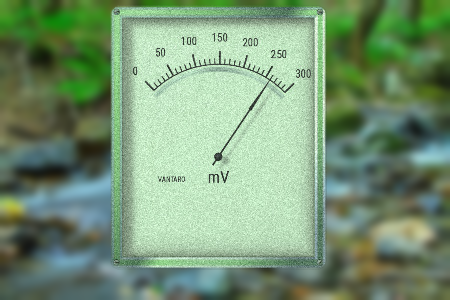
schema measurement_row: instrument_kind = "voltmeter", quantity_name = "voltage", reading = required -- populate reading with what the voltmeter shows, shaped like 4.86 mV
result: 260 mV
